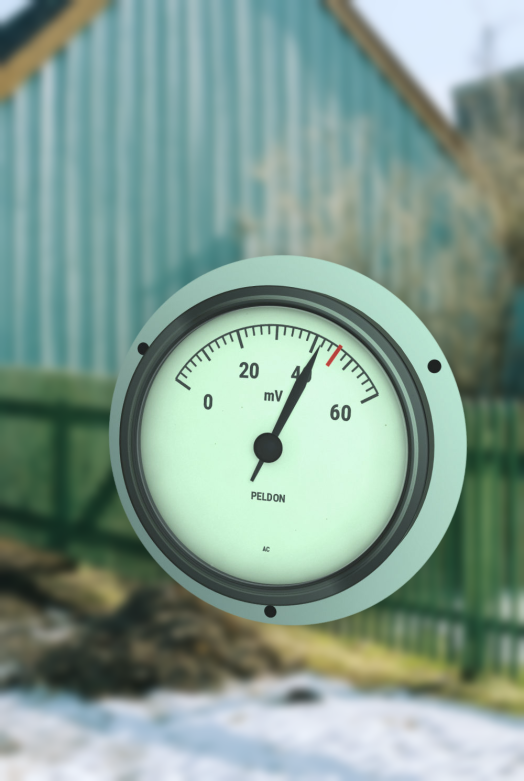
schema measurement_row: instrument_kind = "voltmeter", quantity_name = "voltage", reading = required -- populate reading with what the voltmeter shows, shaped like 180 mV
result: 42 mV
